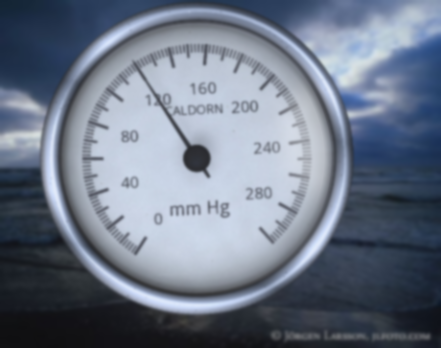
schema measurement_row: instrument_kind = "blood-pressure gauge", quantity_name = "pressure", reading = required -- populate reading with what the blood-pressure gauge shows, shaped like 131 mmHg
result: 120 mmHg
